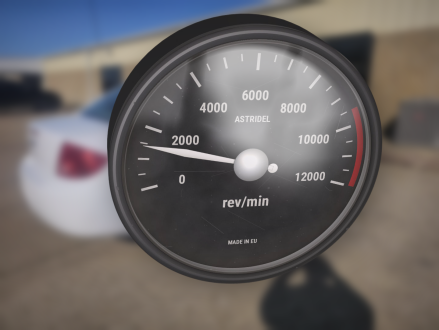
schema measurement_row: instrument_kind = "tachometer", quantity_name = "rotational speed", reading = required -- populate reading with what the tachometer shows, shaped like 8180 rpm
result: 1500 rpm
